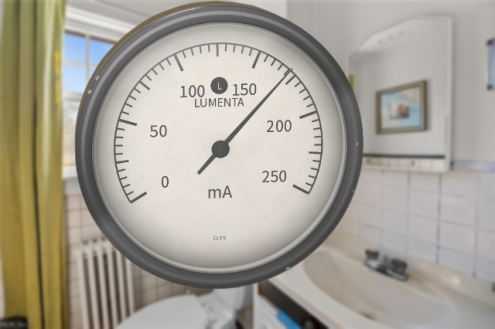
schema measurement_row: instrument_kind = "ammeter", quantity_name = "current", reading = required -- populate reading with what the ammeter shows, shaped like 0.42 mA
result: 170 mA
